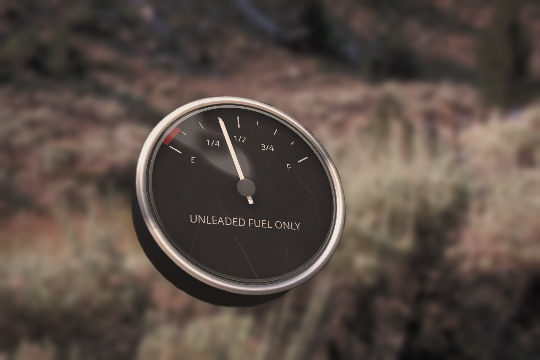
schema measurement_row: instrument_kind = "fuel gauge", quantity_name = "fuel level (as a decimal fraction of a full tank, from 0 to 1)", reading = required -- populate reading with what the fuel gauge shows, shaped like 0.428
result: 0.375
